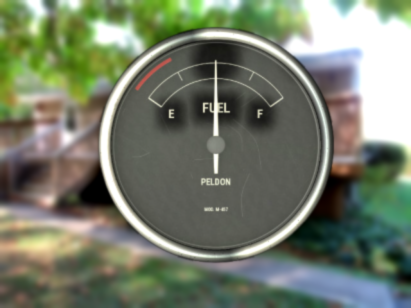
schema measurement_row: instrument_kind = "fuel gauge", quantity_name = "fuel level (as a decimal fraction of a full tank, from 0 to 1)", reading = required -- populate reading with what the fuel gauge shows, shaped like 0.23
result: 0.5
